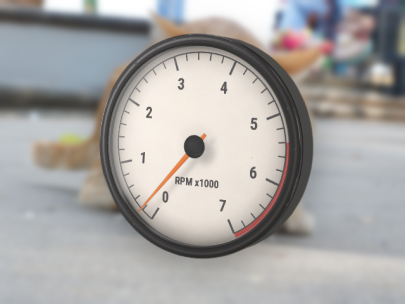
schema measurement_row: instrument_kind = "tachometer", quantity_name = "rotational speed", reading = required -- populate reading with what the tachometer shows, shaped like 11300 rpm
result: 200 rpm
